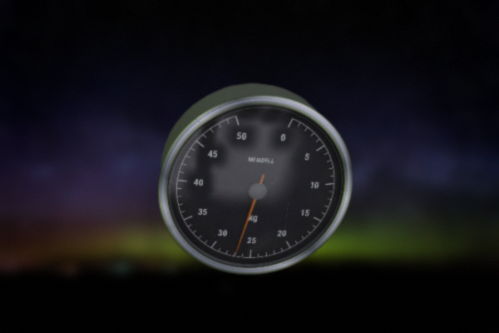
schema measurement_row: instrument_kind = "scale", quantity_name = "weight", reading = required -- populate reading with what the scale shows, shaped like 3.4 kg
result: 27 kg
